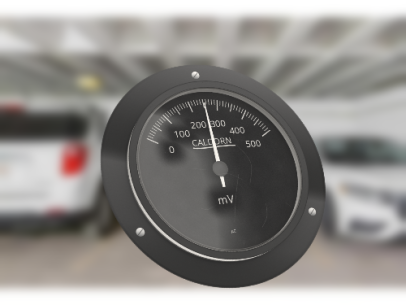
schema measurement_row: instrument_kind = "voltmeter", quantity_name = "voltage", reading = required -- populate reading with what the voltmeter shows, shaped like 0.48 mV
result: 250 mV
